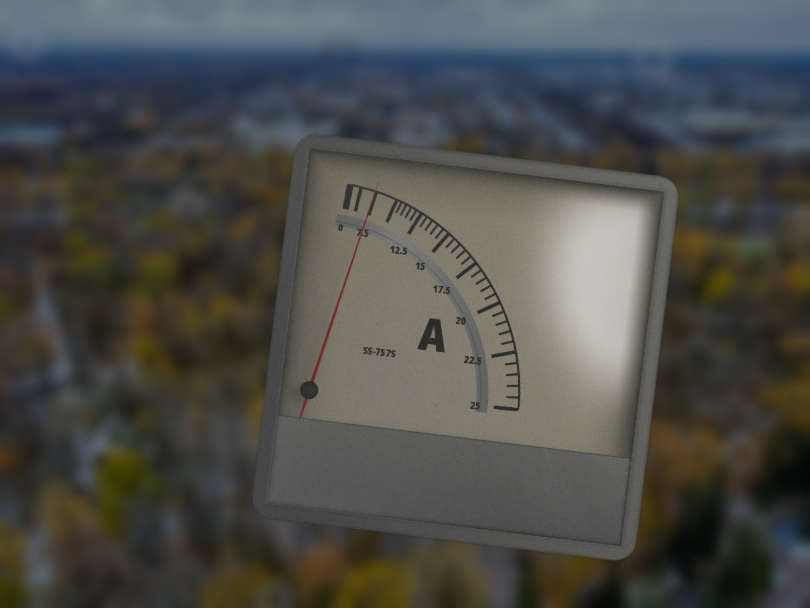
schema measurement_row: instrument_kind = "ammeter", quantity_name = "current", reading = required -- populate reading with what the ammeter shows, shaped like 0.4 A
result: 7.5 A
